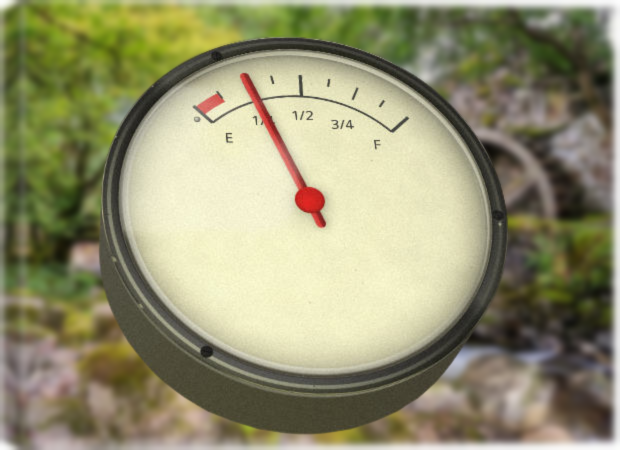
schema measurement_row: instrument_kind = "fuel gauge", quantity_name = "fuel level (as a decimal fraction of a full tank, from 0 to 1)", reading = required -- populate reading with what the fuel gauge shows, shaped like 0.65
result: 0.25
